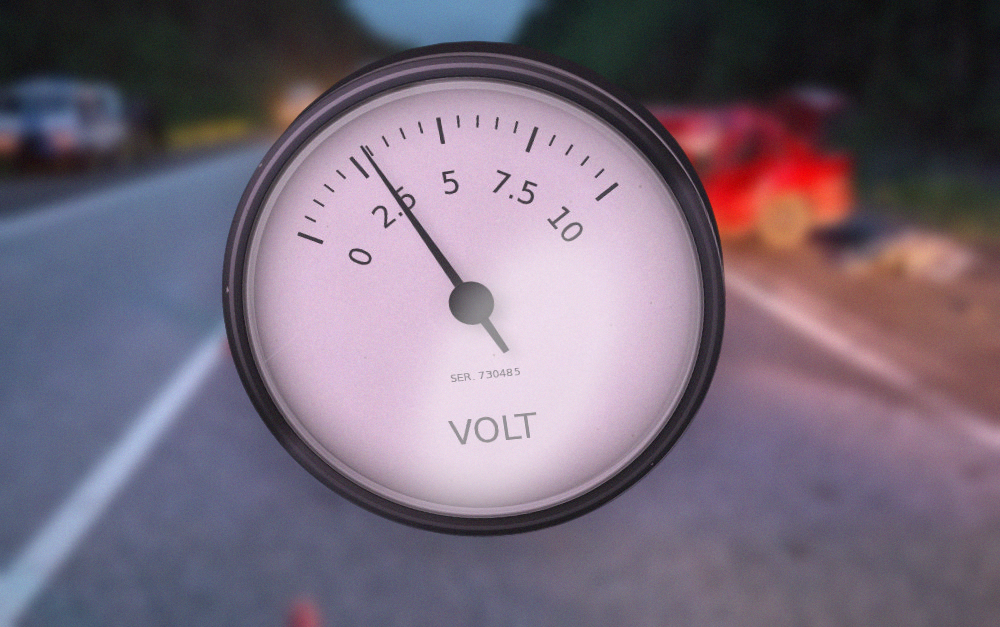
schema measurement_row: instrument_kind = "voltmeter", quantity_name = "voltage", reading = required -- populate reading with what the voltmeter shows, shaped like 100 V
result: 3 V
